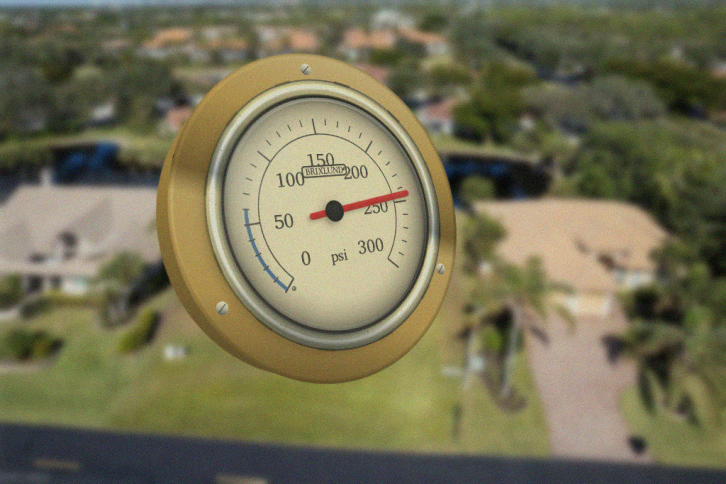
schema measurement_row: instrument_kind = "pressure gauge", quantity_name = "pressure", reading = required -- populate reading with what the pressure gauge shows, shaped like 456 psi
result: 245 psi
